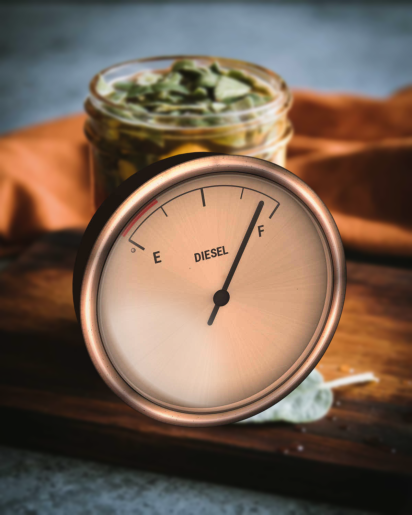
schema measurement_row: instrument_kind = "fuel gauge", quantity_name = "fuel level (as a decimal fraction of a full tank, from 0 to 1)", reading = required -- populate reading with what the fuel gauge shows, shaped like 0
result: 0.875
